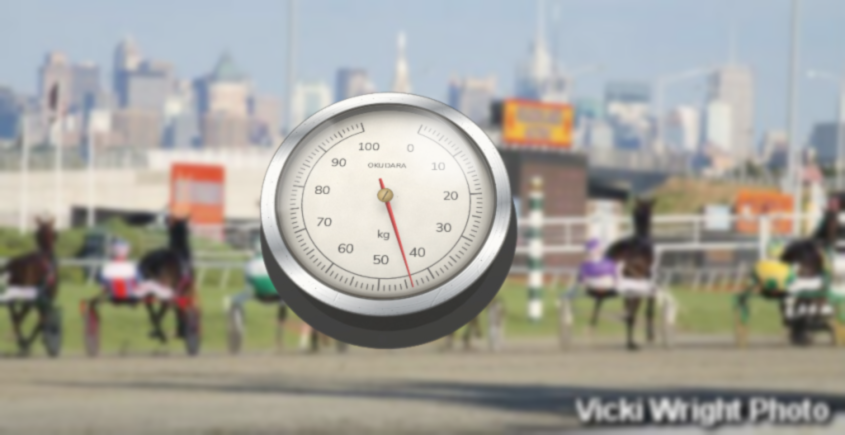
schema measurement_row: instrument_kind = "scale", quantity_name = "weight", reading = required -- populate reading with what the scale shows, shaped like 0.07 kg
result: 44 kg
